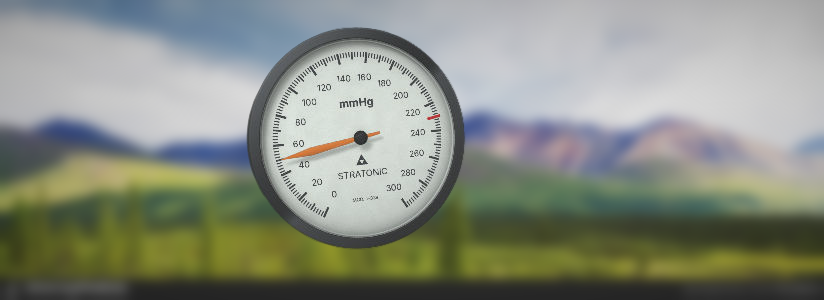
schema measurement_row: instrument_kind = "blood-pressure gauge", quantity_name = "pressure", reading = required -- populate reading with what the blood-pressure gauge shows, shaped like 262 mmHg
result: 50 mmHg
